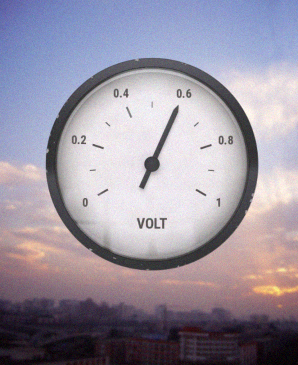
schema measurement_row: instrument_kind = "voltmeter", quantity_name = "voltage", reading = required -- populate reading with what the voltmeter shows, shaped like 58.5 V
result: 0.6 V
